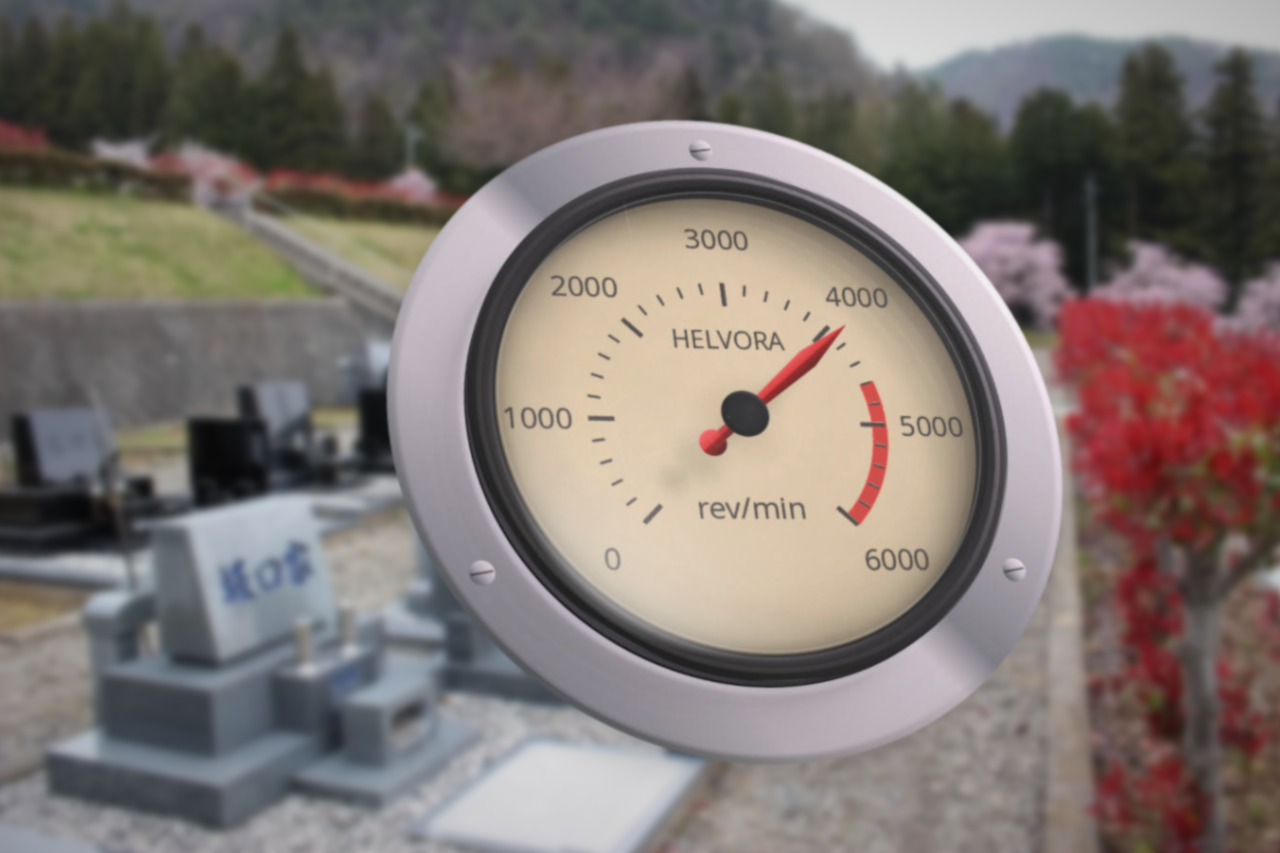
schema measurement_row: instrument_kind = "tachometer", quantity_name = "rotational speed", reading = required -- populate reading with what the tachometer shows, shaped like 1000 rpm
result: 4100 rpm
